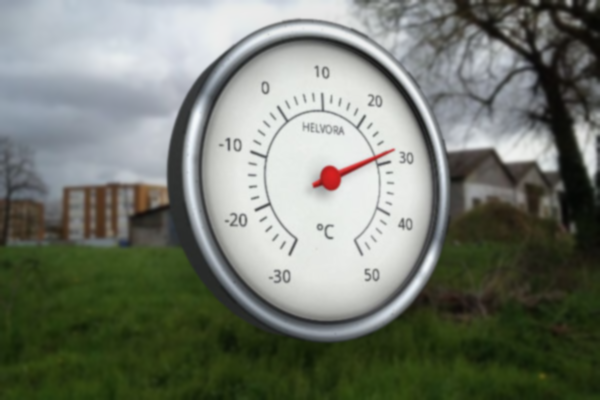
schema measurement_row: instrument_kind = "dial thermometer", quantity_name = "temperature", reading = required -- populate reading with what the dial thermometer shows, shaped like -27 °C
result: 28 °C
